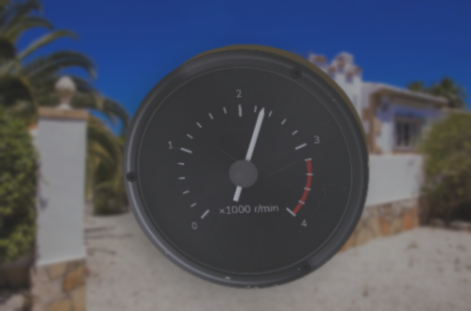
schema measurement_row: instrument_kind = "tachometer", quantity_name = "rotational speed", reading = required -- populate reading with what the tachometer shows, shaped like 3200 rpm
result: 2300 rpm
